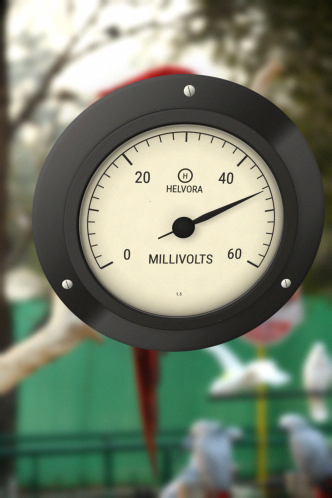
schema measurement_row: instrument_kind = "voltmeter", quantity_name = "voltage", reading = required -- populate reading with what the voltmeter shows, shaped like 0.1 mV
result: 46 mV
